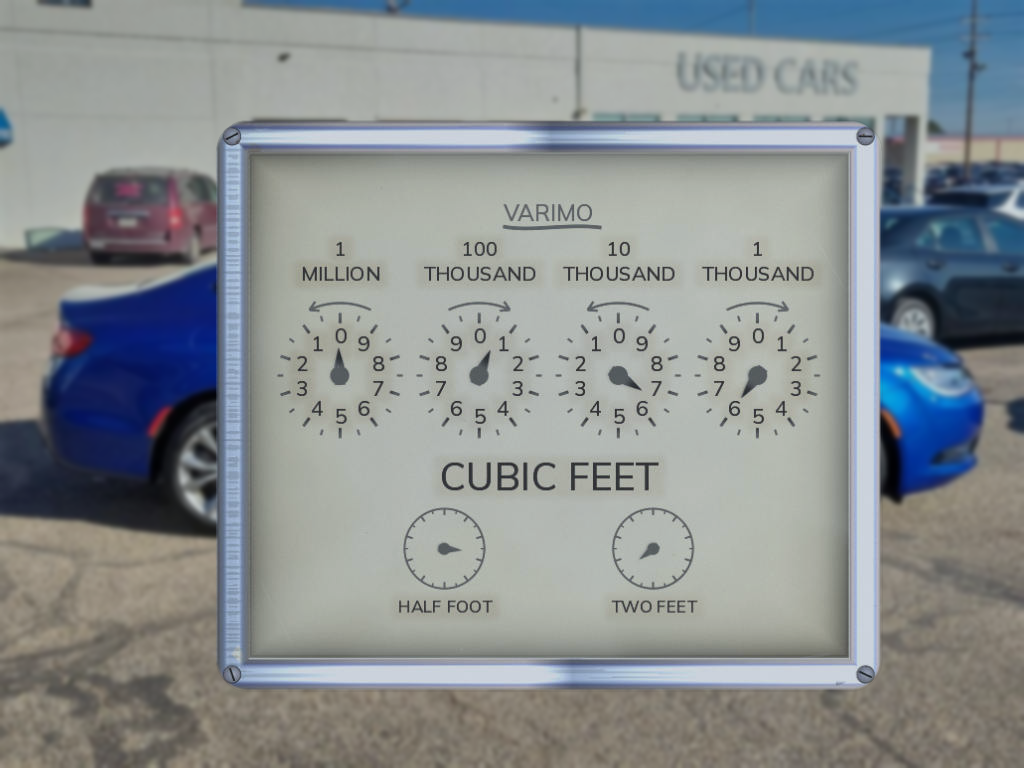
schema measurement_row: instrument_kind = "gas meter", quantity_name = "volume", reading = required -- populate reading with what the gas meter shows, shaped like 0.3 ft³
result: 6600 ft³
